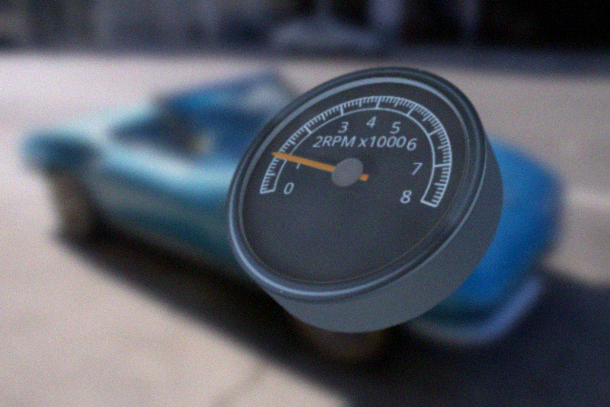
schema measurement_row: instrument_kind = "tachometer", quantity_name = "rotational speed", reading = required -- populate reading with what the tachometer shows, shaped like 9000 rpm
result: 1000 rpm
